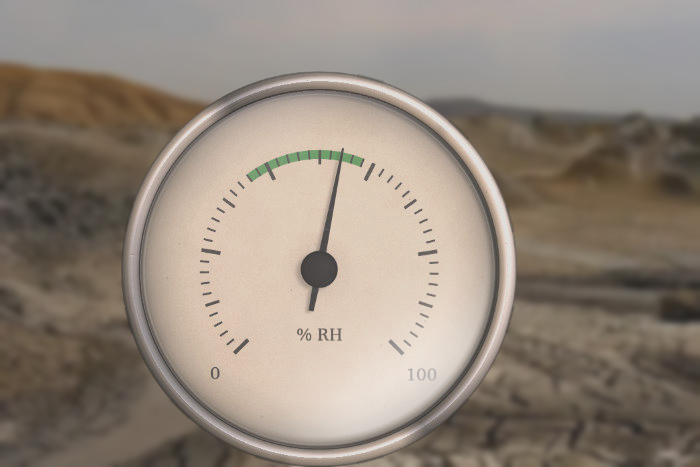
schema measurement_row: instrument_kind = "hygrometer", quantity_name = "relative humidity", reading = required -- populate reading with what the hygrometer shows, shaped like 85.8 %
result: 54 %
